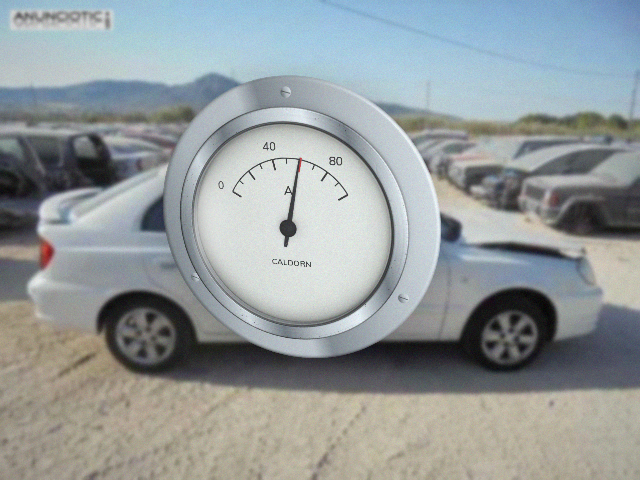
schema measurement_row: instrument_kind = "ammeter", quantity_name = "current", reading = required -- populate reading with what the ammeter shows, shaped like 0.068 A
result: 60 A
